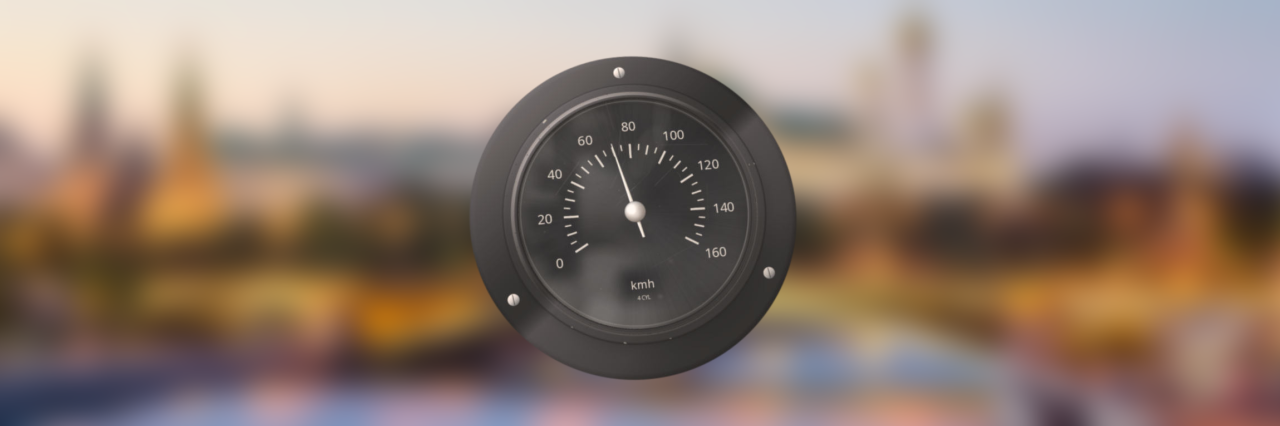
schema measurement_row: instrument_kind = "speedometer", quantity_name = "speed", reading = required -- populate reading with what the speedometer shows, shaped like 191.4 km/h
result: 70 km/h
